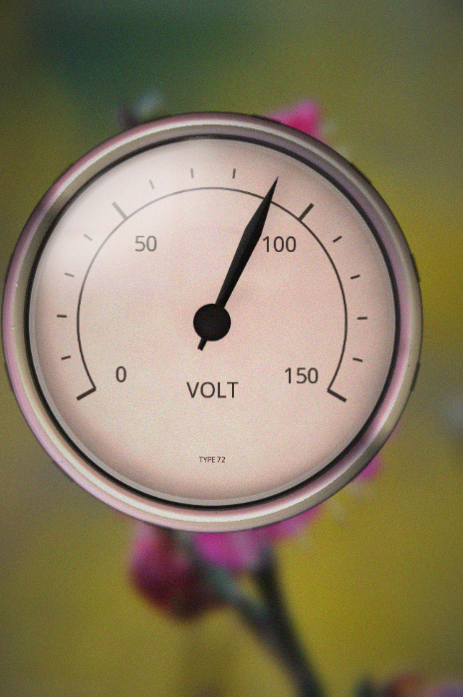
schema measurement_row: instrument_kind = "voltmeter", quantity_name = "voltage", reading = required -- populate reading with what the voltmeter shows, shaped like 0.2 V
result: 90 V
